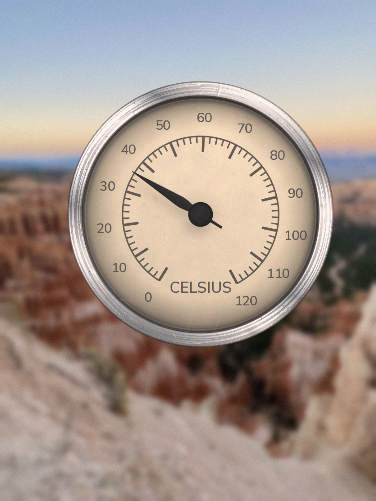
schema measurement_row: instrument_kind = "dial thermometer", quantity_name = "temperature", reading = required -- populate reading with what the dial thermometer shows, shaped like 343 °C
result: 36 °C
